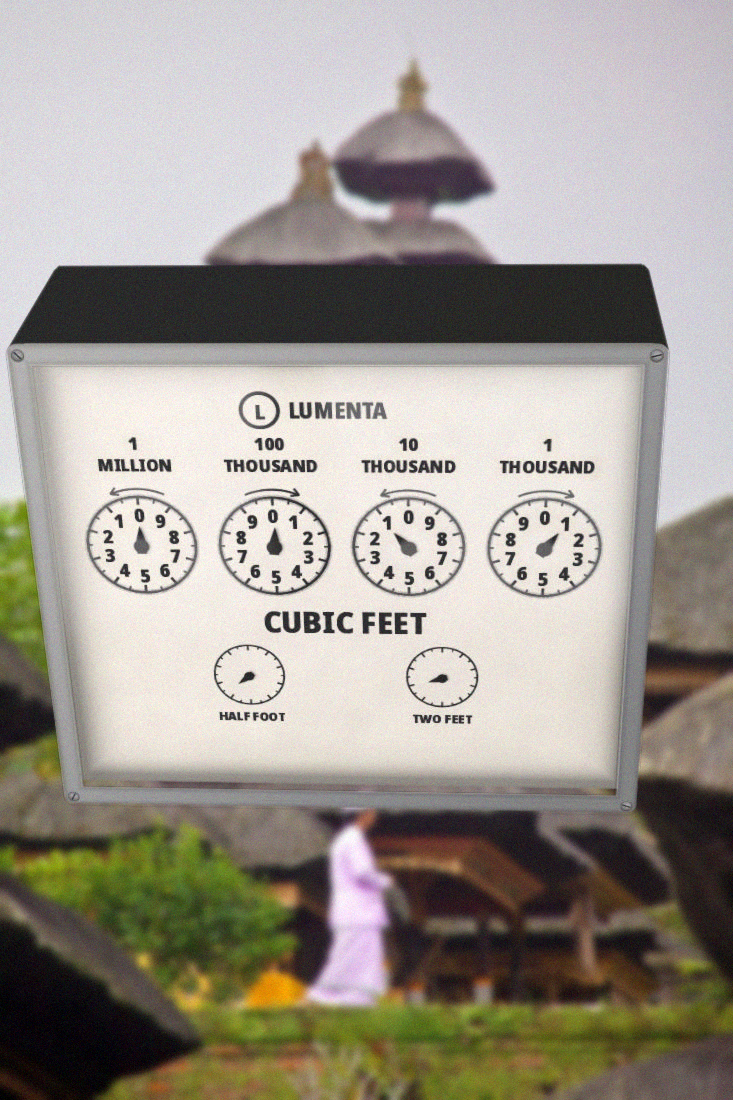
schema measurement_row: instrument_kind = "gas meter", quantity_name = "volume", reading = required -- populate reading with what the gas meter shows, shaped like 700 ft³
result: 1100 ft³
